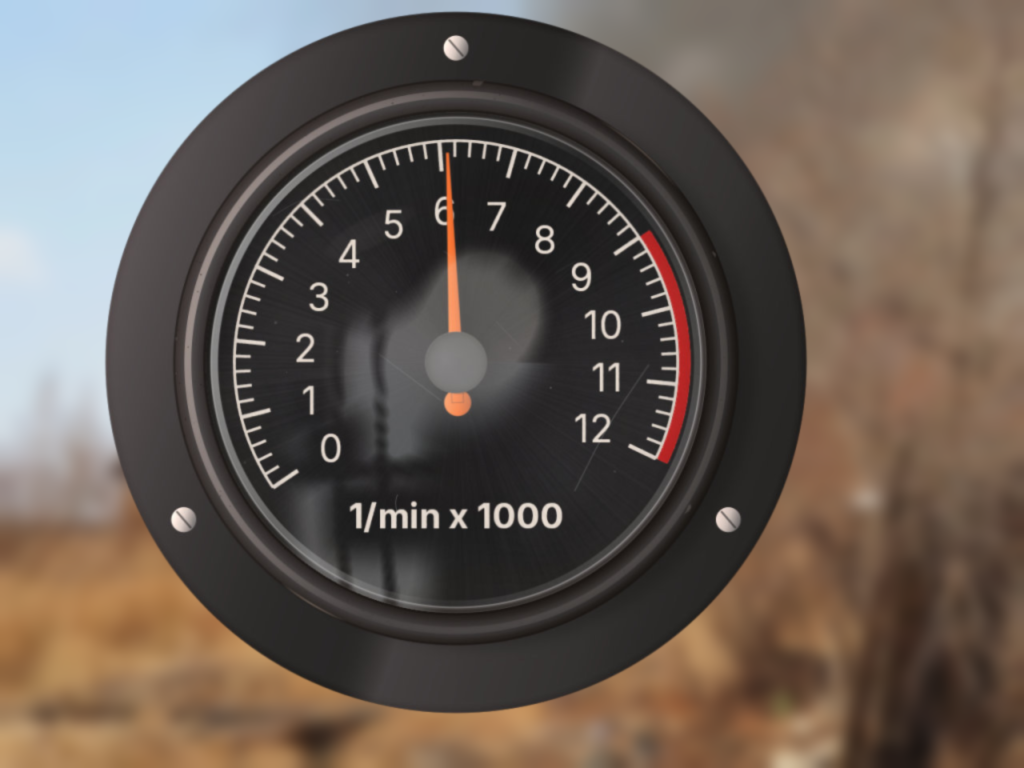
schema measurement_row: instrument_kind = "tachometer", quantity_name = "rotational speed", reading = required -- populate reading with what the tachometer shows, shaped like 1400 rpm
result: 6100 rpm
